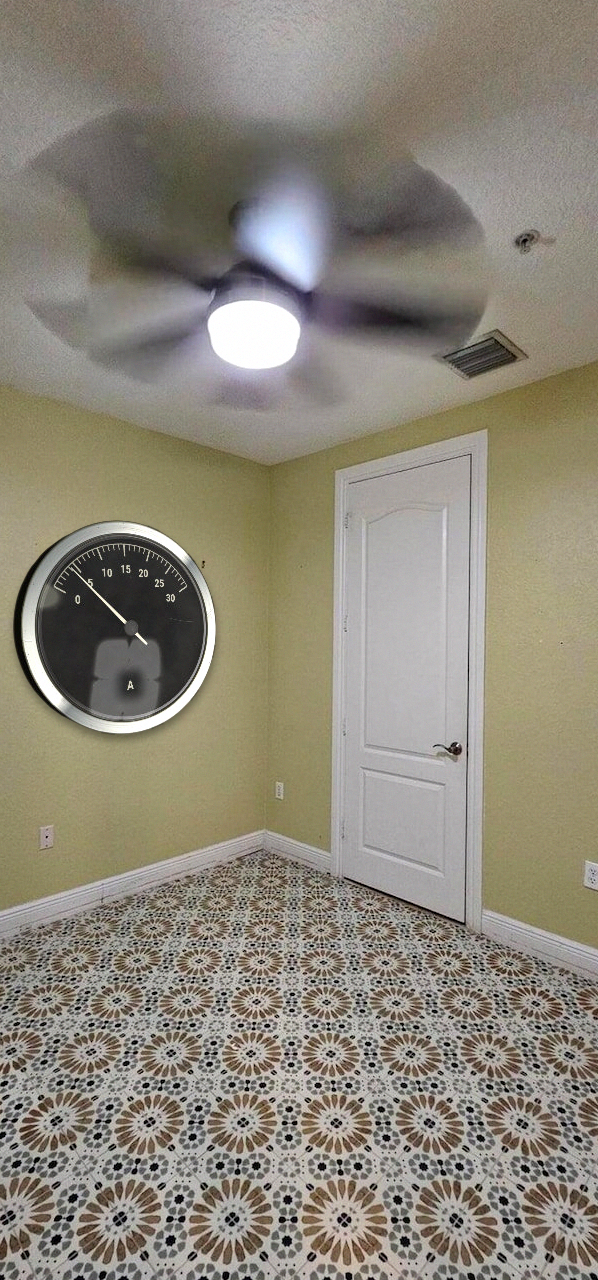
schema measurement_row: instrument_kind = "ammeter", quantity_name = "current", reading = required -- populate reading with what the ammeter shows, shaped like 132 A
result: 4 A
